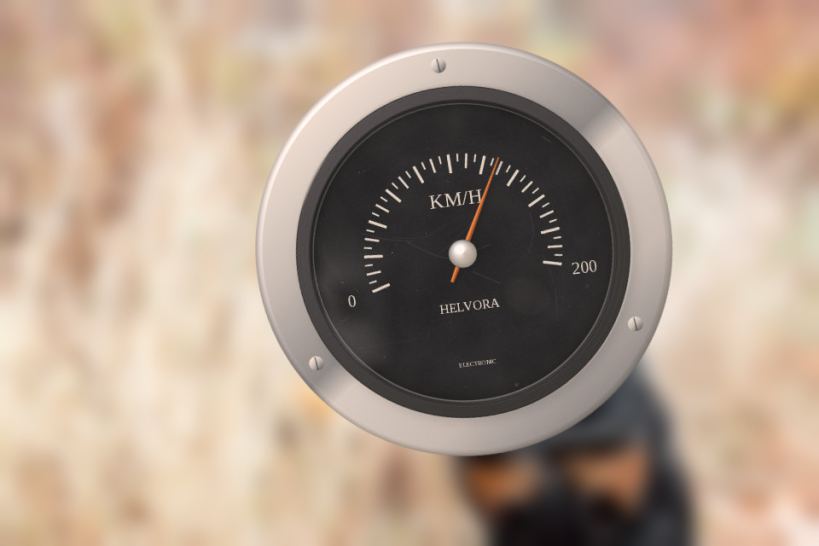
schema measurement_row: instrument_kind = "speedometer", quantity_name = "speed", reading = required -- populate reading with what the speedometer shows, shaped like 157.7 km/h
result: 127.5 km/h
